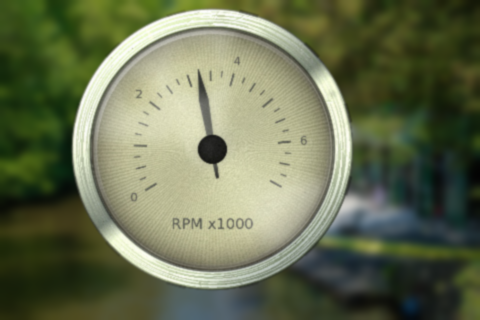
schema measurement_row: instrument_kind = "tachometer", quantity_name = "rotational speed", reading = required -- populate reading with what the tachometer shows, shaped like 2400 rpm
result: 3250 rpm
